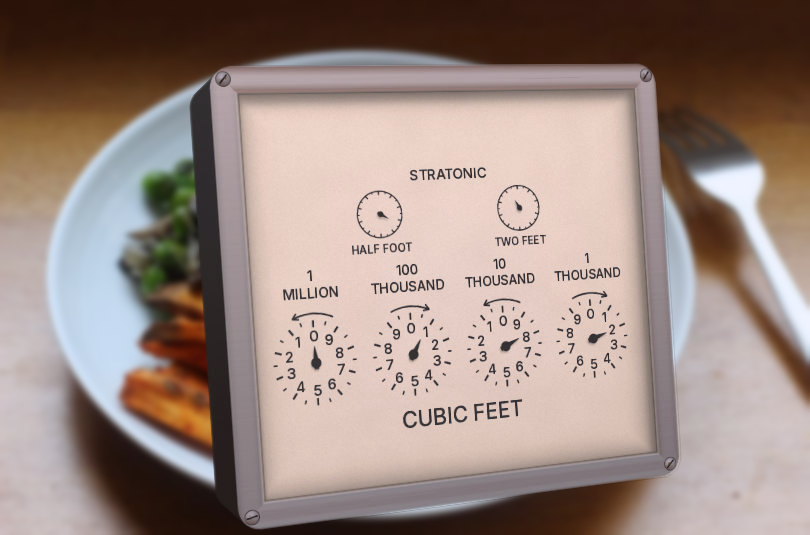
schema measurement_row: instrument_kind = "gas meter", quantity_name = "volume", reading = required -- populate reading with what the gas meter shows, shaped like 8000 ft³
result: 8200 ft³
